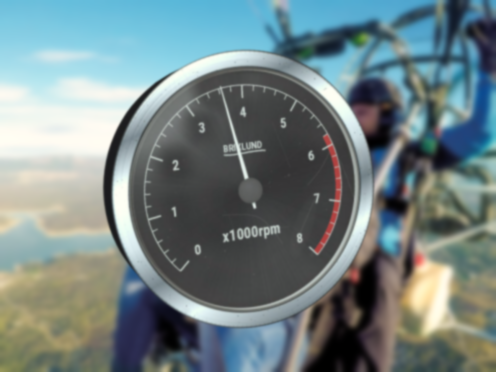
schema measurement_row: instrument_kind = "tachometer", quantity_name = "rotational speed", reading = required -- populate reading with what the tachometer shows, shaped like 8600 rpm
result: 3600 rpm
